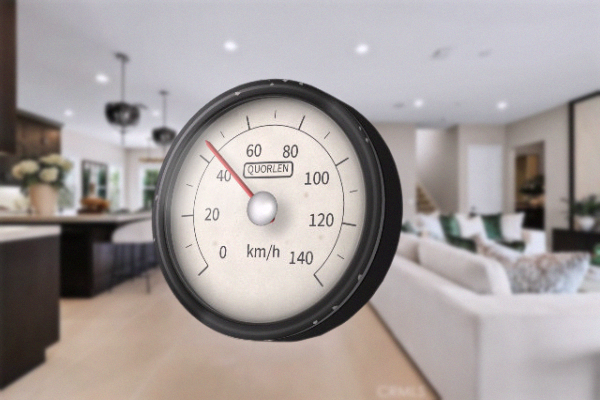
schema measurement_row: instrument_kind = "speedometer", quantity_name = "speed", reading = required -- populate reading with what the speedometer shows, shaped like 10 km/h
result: 45 km/h
